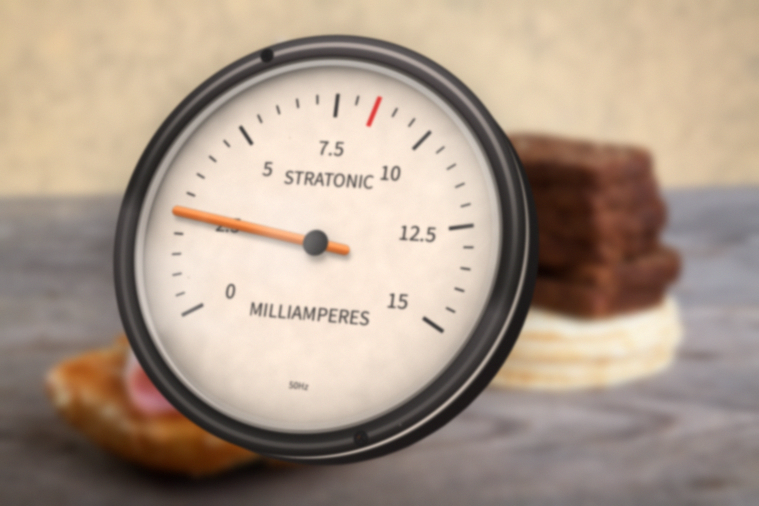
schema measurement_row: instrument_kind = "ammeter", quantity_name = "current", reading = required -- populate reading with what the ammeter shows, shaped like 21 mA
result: 2.5 mA
